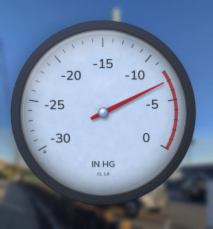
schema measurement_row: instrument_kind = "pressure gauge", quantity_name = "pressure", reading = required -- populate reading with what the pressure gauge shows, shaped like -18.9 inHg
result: -7 inHg
